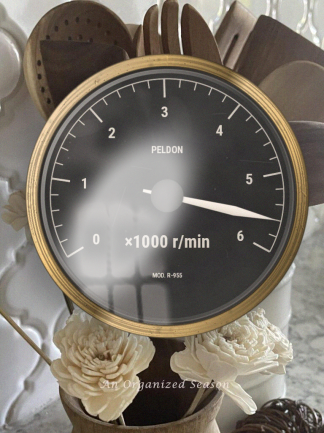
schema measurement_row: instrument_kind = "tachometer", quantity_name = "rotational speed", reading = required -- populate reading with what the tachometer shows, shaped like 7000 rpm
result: 5600 rpm
